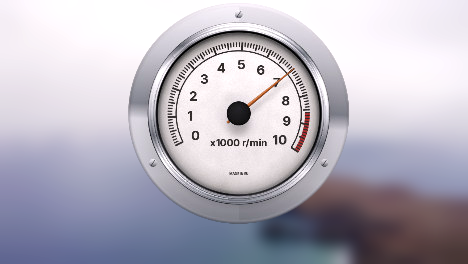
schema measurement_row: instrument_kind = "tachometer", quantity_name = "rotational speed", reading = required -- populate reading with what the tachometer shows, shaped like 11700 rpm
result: 7000 rpm
